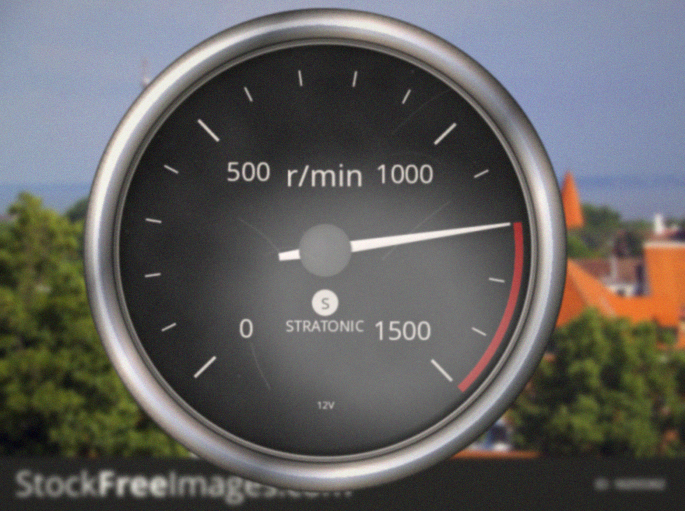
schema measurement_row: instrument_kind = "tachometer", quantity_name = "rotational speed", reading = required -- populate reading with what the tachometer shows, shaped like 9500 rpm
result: 1200 rpm
